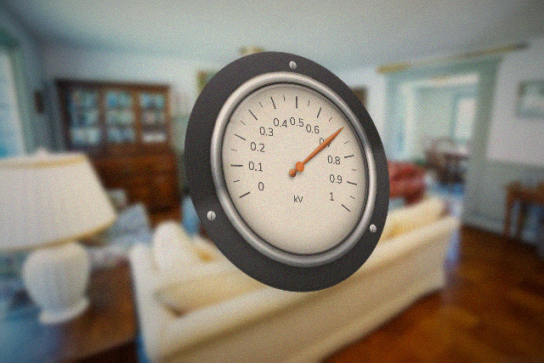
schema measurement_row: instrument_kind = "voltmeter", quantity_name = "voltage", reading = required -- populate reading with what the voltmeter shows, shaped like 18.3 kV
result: 0.7 kV
